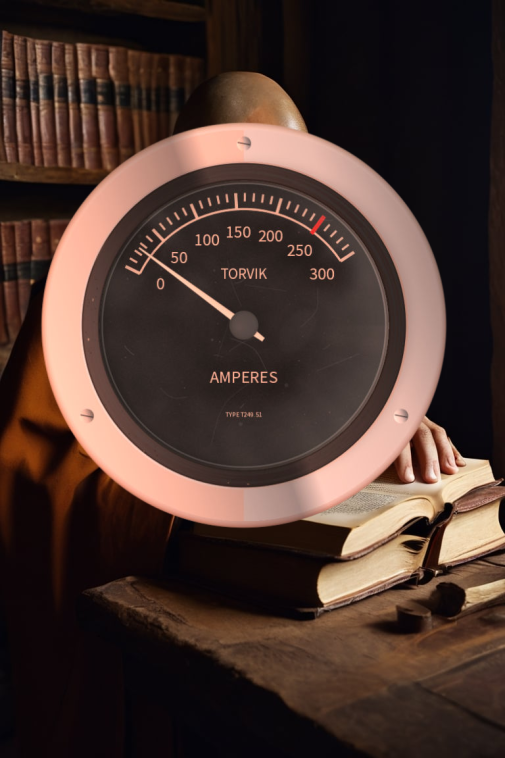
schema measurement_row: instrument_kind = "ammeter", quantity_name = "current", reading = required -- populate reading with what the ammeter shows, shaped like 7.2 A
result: 25 A
